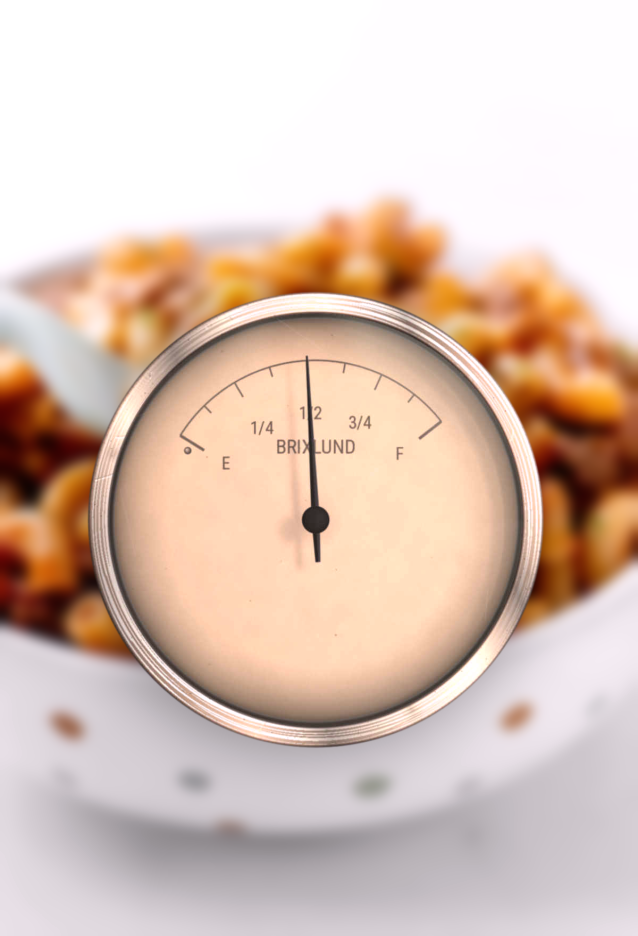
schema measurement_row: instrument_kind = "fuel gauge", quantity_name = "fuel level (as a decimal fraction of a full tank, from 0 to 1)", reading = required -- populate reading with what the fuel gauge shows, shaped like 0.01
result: 0.5
